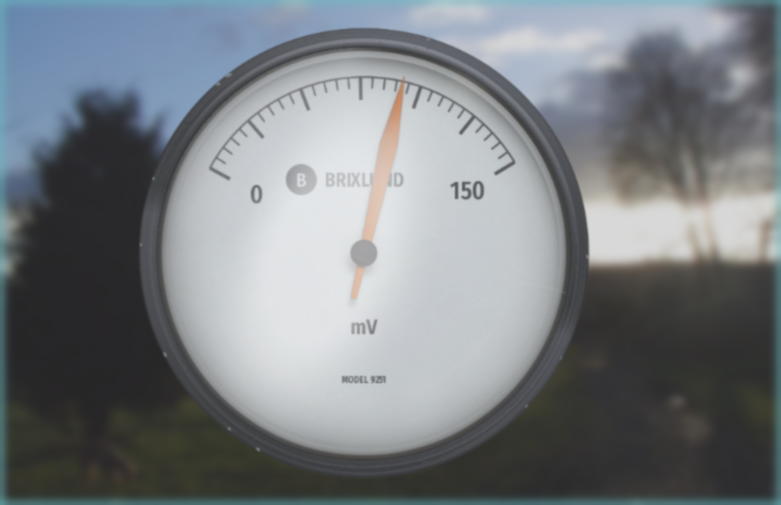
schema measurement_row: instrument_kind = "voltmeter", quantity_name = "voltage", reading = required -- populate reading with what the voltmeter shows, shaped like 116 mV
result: 92.5 mV
